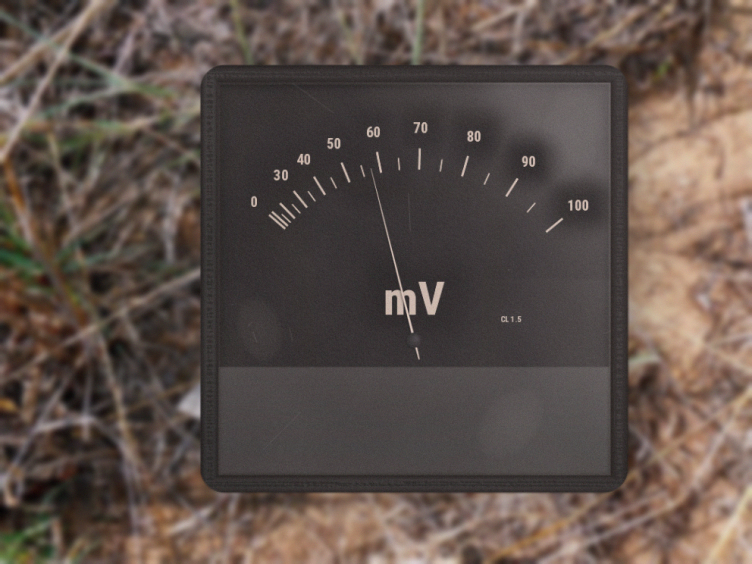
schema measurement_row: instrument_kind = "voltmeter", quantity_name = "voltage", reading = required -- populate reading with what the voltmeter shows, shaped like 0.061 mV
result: 57.5 mV
